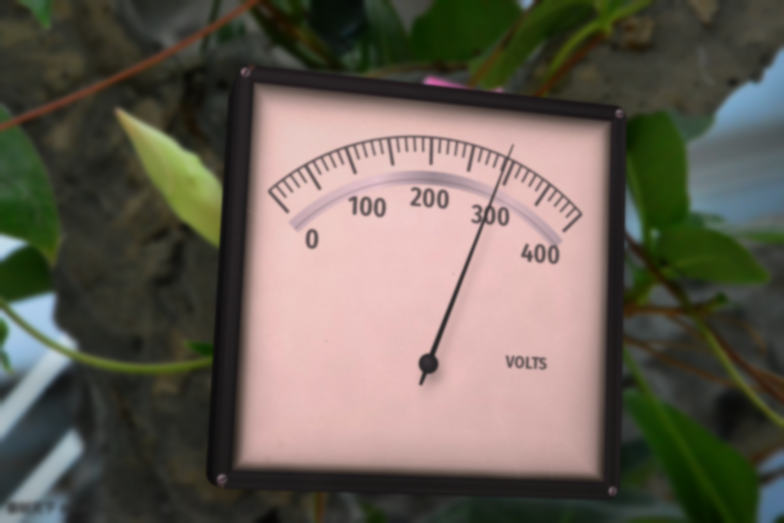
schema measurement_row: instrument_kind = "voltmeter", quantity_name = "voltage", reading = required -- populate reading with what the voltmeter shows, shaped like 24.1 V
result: 290 V
